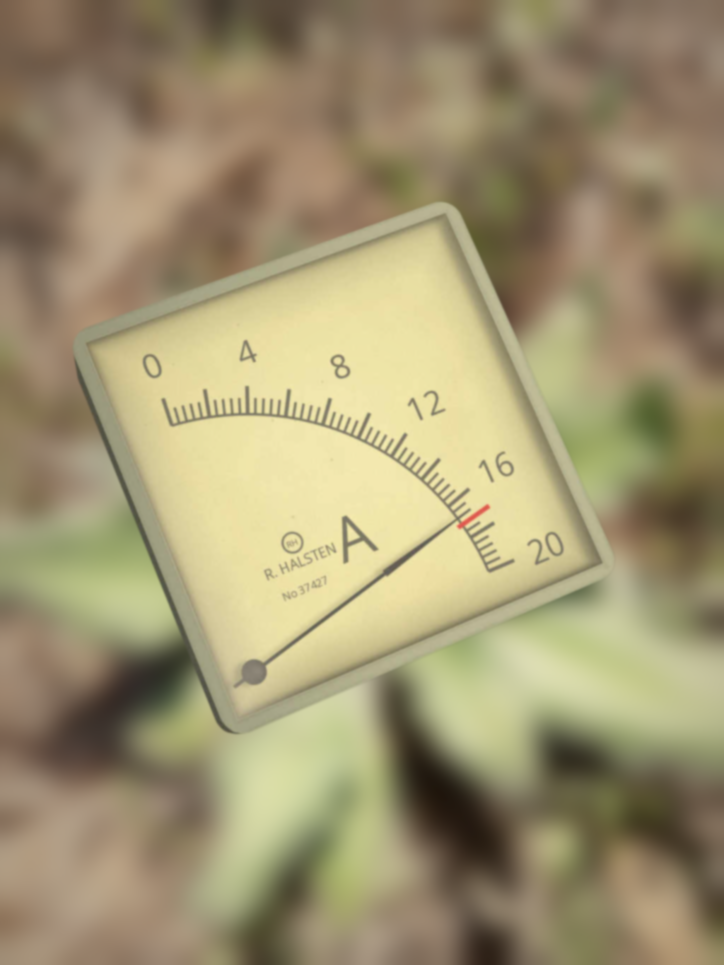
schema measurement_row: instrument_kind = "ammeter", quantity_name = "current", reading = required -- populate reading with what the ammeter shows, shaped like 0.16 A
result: 16.8 A
